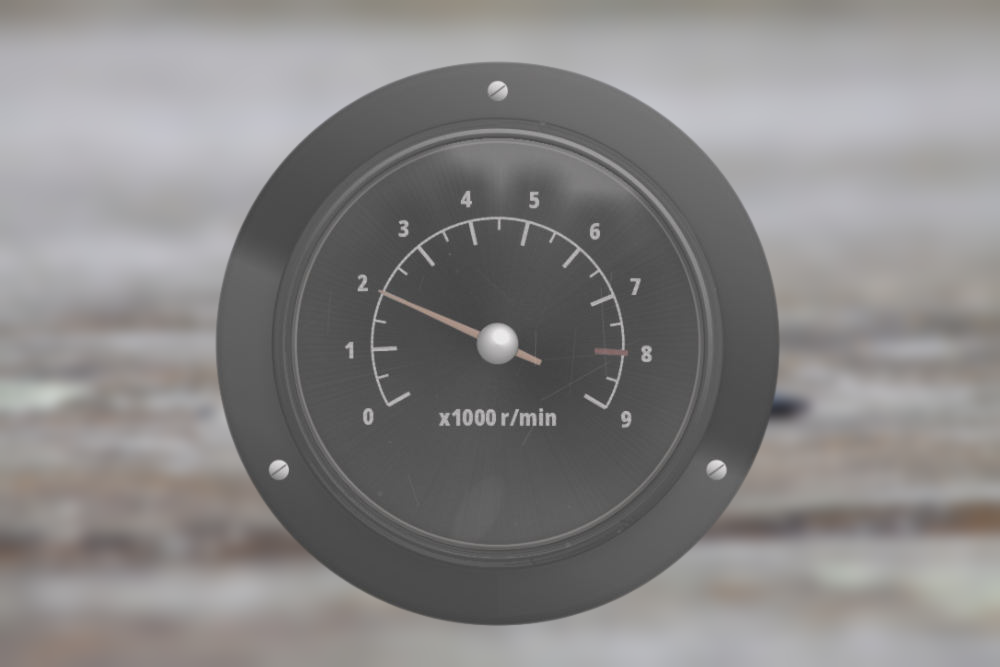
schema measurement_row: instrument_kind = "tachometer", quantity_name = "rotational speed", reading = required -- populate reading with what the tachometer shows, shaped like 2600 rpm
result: 2000 rpm
